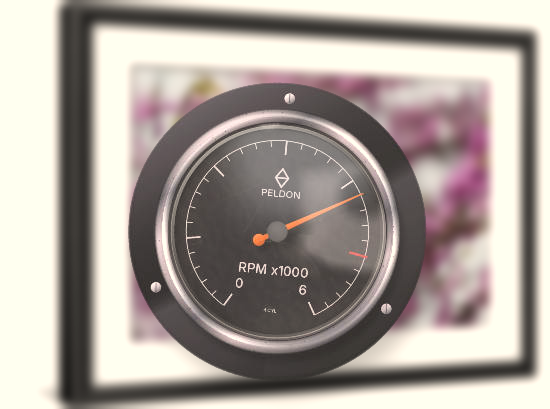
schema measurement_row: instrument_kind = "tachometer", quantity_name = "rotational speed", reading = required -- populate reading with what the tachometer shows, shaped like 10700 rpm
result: 4200 rpm
